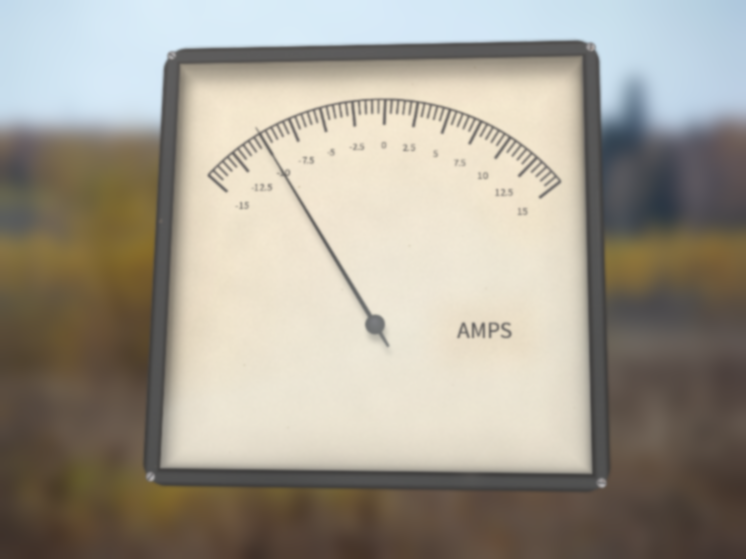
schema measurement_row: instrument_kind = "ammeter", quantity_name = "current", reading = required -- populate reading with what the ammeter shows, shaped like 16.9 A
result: -10 A
